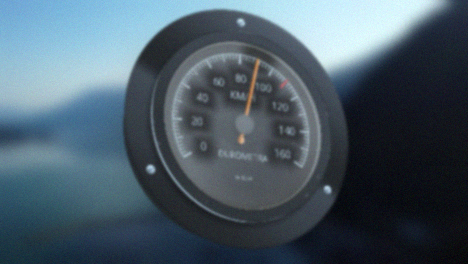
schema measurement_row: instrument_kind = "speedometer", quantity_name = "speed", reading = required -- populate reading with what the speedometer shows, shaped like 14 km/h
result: 90 km/h
